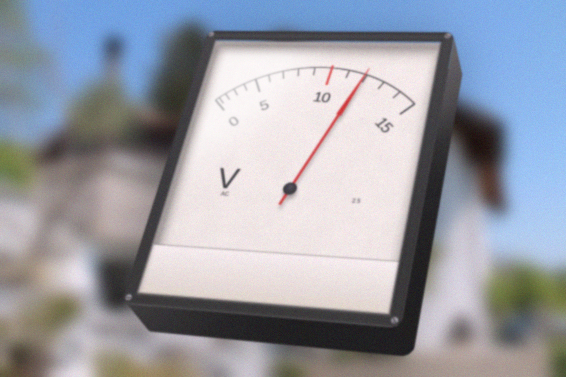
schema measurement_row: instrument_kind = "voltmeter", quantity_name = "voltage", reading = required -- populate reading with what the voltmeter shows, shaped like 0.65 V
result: 12 V
